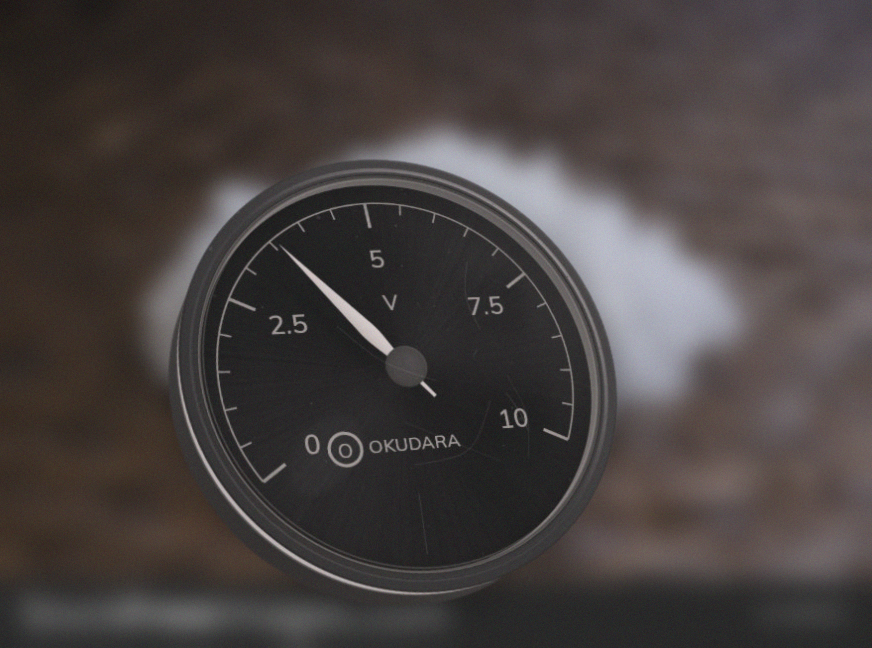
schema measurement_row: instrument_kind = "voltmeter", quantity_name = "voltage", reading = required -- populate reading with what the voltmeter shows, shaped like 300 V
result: 3.5 V
